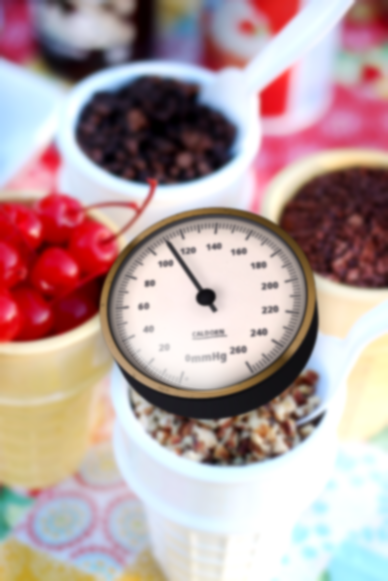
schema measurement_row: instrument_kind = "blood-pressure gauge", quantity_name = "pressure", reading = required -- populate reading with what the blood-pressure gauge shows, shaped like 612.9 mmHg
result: 110 mmHg
